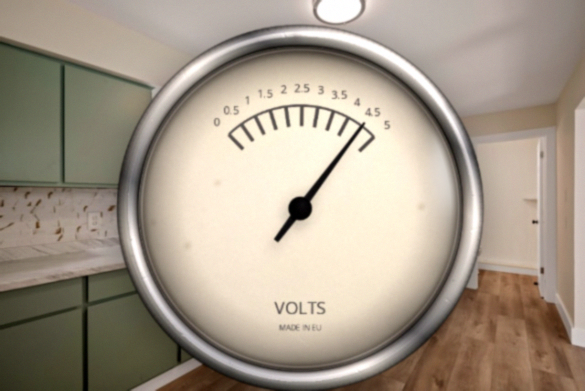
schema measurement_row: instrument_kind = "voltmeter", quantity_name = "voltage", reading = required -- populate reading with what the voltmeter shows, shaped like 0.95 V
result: 4.5 V
